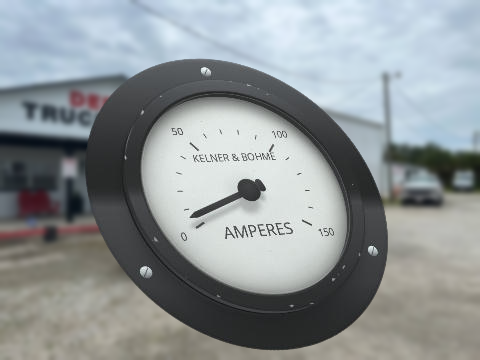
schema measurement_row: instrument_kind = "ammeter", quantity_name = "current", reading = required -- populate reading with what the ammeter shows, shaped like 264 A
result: 5 A
